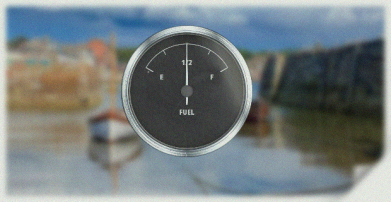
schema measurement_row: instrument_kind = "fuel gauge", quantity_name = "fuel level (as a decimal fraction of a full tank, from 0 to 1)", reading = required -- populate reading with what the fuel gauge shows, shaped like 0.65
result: 0.5
